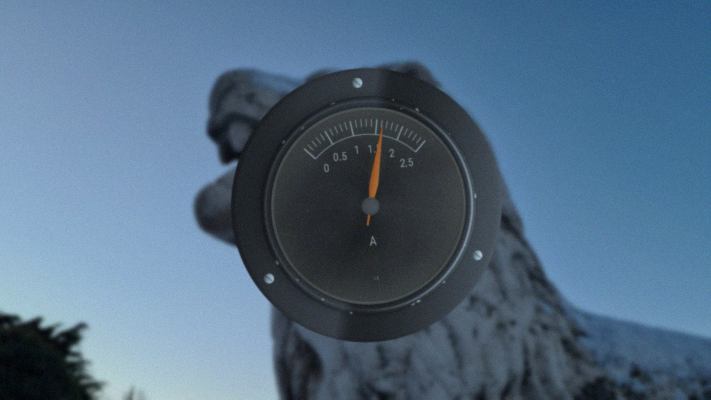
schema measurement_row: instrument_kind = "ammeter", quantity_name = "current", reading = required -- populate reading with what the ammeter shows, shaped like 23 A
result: 1.6 A
